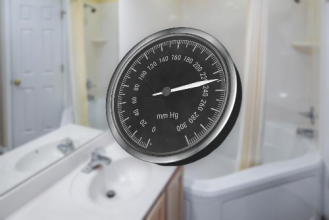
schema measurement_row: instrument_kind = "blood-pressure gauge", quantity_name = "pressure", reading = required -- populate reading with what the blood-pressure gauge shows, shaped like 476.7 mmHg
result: 230 mmHg
